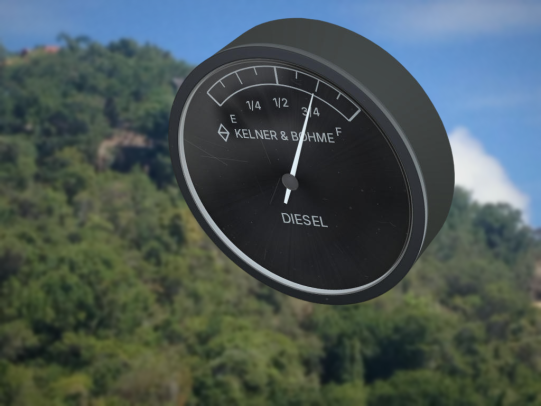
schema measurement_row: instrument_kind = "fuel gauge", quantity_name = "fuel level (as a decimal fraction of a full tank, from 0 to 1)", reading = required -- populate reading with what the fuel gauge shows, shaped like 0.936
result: 0.75
